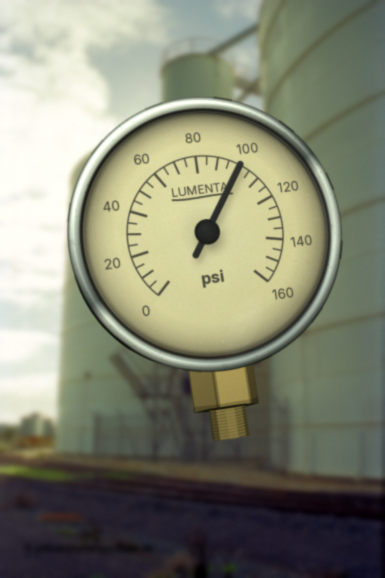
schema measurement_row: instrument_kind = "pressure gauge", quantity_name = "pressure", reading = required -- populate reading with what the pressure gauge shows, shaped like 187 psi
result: 100 psi
